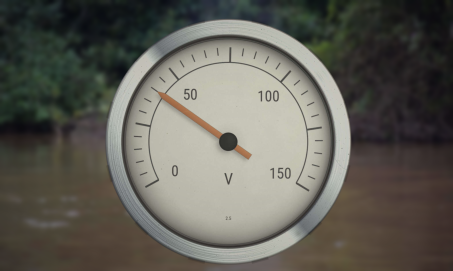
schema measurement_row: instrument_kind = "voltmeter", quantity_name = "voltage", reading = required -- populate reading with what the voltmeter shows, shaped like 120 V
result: 40 V
